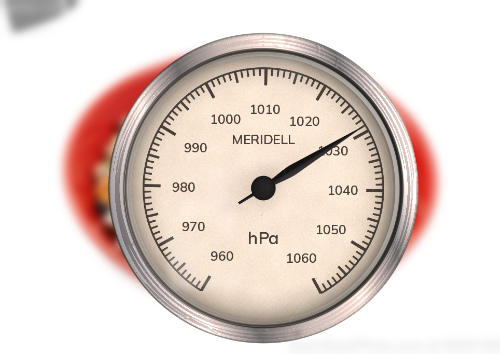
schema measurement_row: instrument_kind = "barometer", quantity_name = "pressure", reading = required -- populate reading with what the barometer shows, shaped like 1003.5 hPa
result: 1029 hPa
